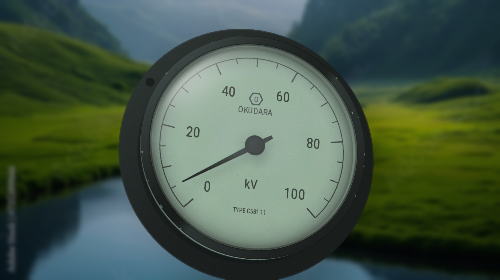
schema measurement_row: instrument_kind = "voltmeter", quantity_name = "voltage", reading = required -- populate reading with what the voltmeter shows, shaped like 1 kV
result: 5 kV
